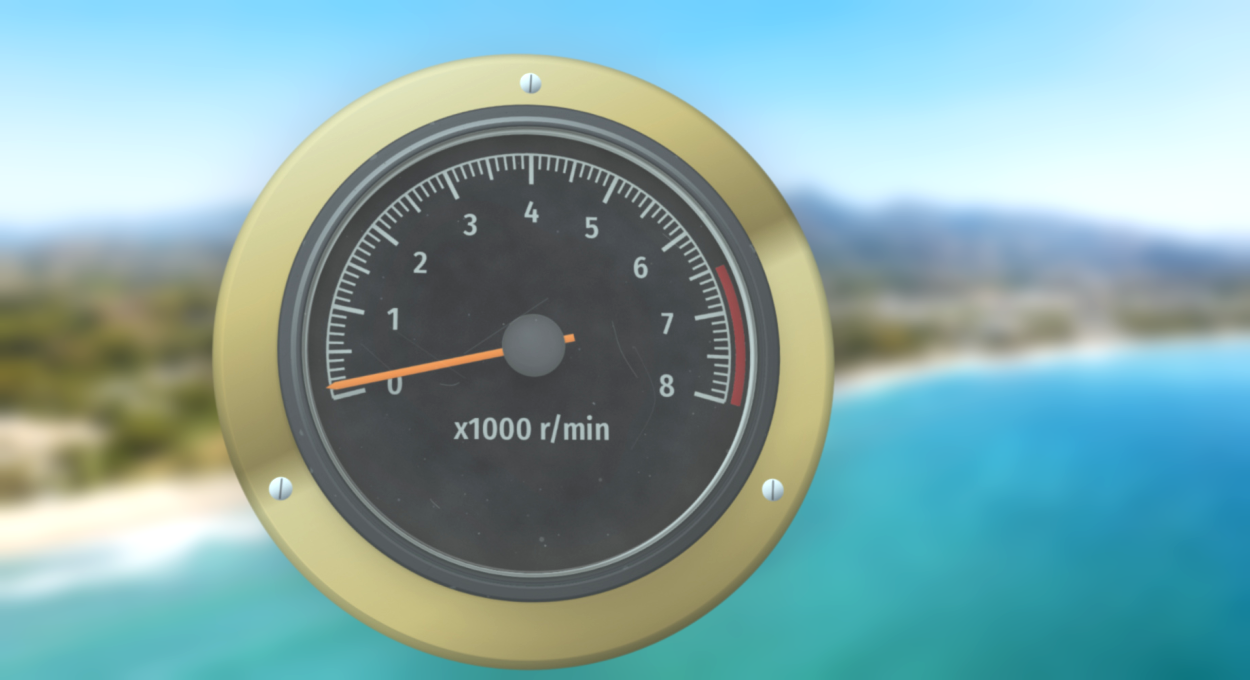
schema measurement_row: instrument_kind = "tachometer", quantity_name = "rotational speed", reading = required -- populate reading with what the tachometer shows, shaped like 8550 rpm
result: 100 rpm
